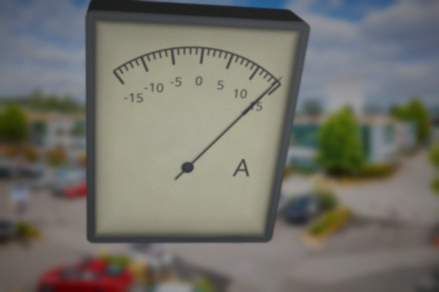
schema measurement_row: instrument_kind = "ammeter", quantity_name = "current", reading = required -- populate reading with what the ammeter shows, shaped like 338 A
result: 14 A
